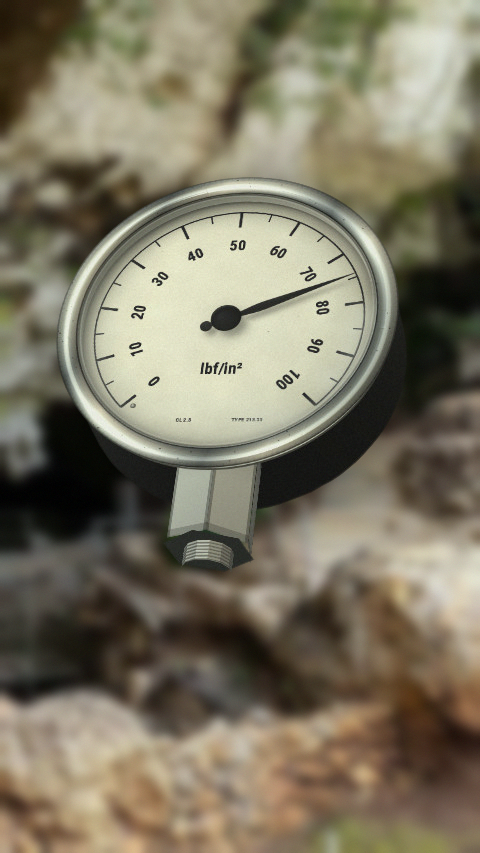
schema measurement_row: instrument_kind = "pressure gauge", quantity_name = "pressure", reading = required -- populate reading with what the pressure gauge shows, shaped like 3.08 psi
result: 75 psi
